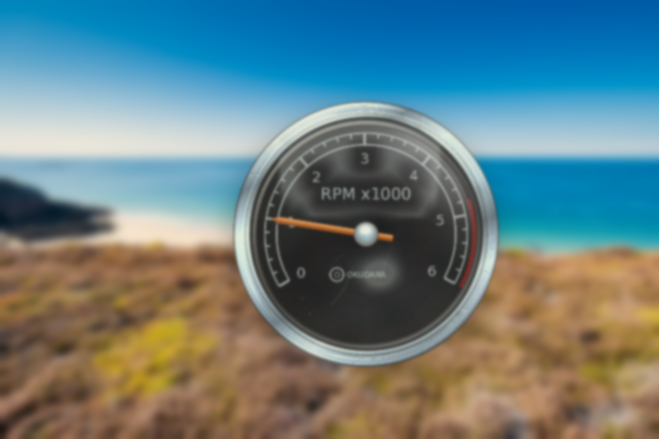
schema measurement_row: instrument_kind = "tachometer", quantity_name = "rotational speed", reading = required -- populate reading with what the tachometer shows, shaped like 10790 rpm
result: 1000 rpm
